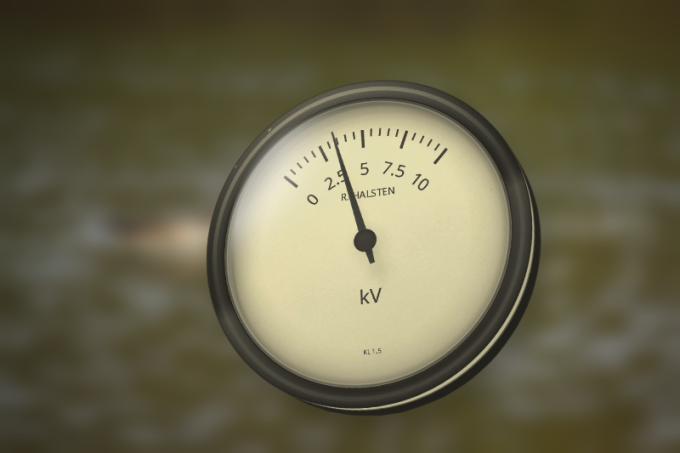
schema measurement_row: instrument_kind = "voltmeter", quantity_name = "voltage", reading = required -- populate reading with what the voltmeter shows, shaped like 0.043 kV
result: 3.5 kV
